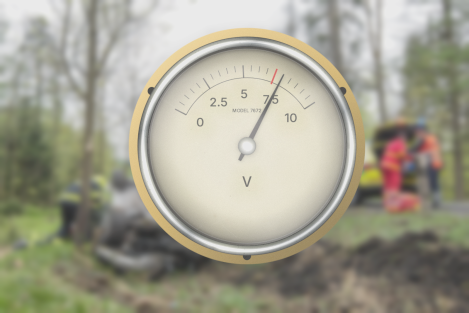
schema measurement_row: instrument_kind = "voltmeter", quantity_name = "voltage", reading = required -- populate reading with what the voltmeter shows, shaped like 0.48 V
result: 7.5 V
